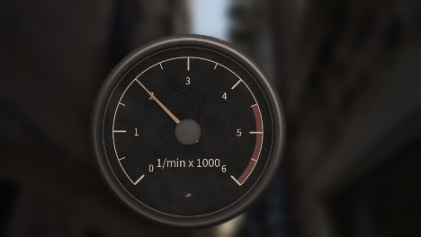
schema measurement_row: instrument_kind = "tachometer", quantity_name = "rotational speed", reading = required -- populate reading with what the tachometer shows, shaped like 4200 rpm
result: 2000 rpm
